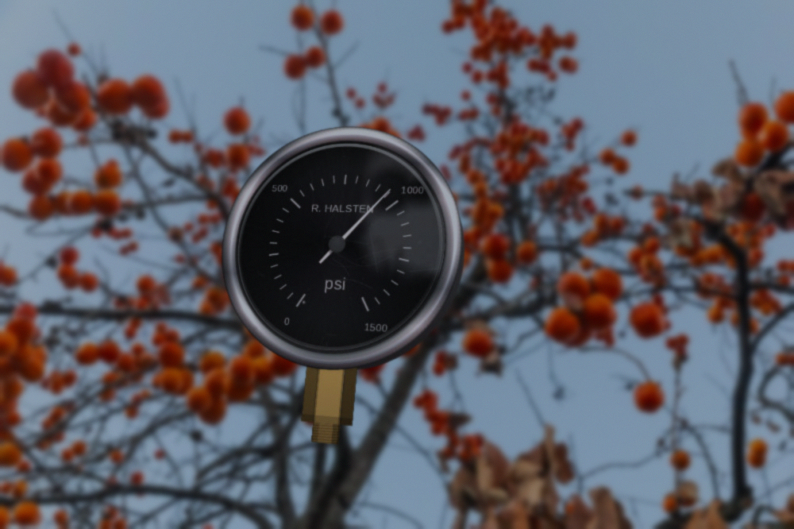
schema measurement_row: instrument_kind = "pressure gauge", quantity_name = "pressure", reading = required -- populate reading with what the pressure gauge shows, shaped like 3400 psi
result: 950 psi
